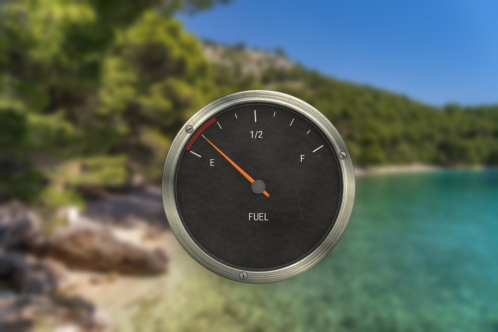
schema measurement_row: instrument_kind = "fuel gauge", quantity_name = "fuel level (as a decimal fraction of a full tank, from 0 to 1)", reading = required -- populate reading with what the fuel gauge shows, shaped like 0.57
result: 0.125
